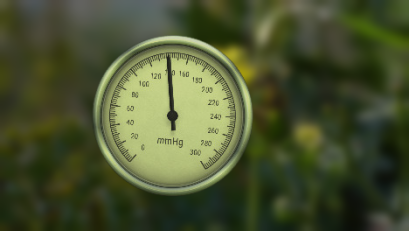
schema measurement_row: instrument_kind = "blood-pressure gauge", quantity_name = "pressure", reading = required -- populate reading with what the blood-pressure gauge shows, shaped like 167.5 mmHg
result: 140 mmHg
